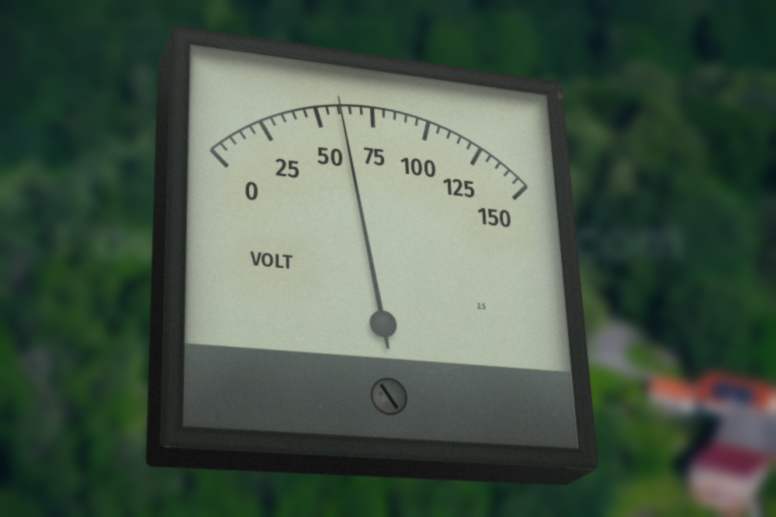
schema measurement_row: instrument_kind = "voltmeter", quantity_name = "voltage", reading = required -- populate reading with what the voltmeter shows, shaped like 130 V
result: 60 V
